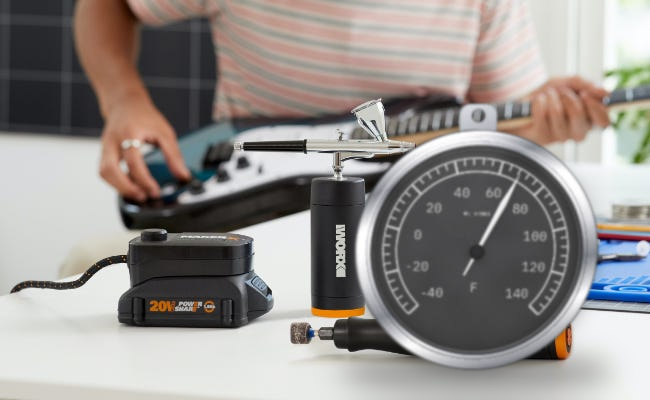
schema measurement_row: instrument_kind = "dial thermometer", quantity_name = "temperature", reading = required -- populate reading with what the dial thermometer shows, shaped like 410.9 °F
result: 68 °F
